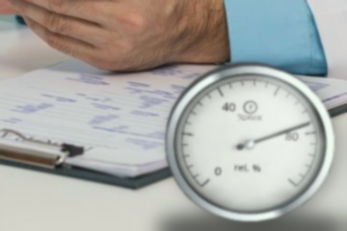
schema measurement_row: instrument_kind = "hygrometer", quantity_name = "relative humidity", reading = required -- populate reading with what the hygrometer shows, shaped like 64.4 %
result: 76 %
